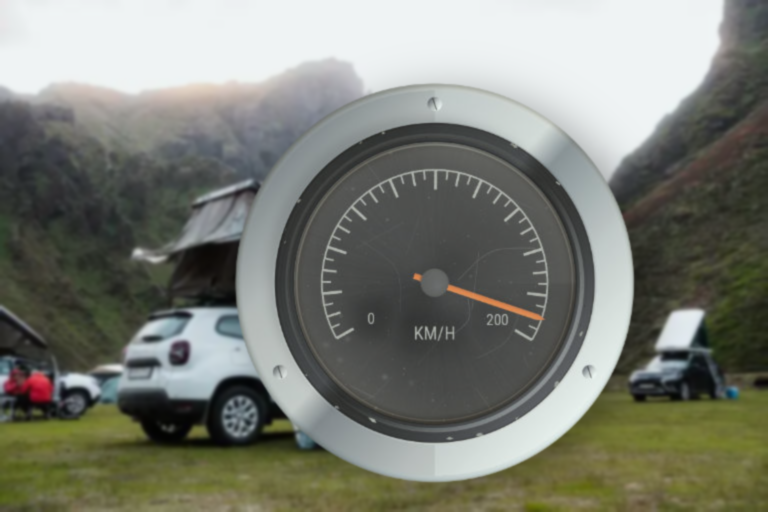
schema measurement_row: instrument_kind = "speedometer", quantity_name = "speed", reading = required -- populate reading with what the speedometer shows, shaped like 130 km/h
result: 190 km/h
